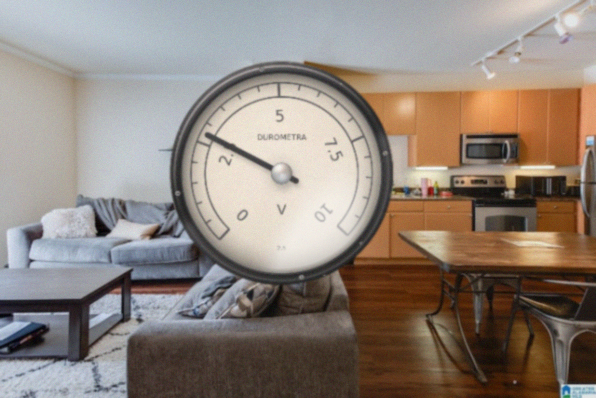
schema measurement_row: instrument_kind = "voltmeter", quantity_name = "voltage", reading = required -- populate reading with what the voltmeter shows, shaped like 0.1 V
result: 2.75 V
